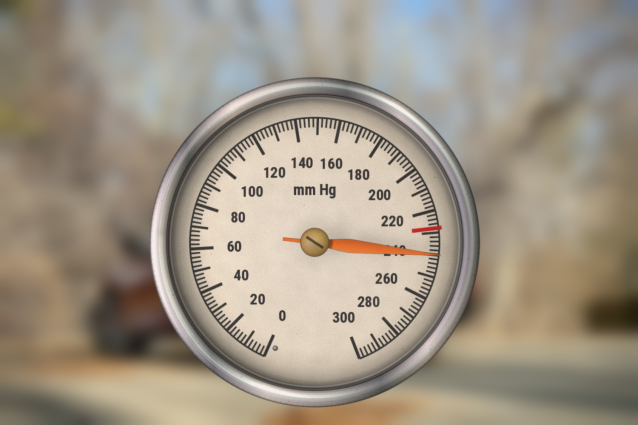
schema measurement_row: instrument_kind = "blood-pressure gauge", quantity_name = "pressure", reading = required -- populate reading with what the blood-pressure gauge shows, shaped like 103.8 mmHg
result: 240 mmHg
